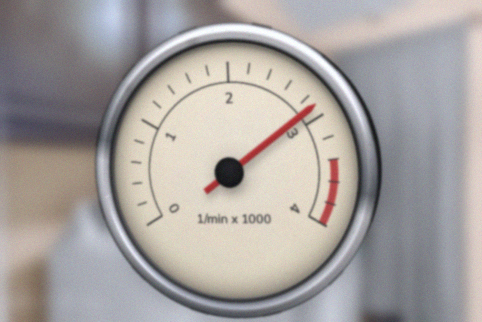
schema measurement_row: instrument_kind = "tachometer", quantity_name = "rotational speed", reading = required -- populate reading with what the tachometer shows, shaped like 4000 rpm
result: 2900 rpm
